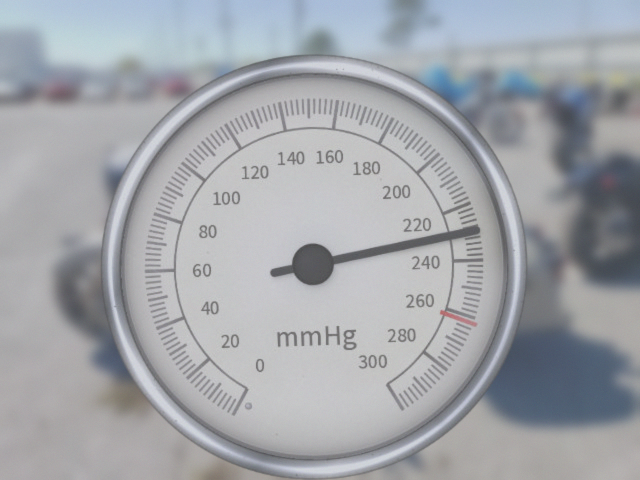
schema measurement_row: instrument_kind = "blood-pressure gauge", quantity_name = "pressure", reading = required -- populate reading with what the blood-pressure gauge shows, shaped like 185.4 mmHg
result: 230 mmHg
